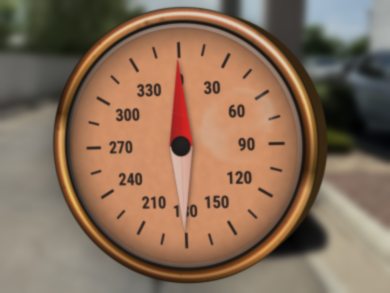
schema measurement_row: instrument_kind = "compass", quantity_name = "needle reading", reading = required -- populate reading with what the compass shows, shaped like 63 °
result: 0 °
